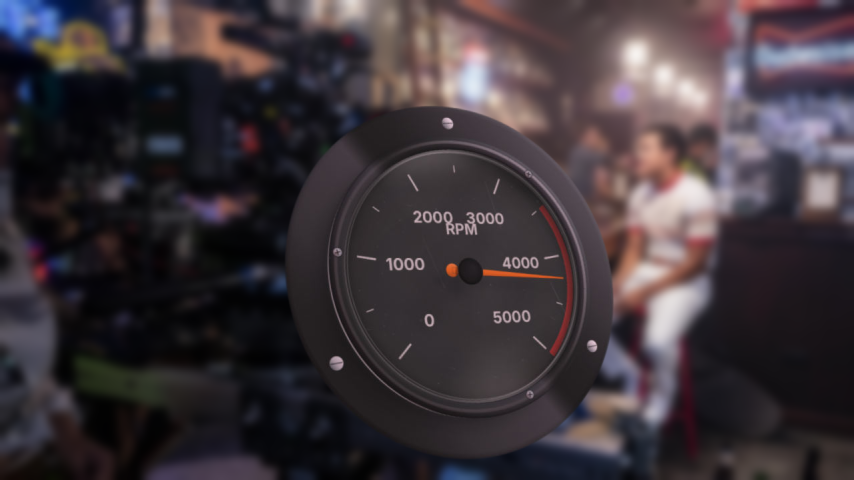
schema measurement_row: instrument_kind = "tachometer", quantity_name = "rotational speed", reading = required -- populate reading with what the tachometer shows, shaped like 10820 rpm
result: 4250 rpm
